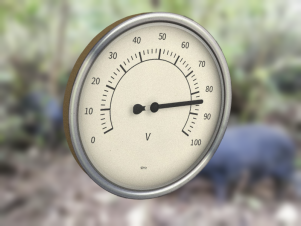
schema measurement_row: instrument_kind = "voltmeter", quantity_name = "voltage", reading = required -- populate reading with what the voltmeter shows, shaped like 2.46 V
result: 84 V
